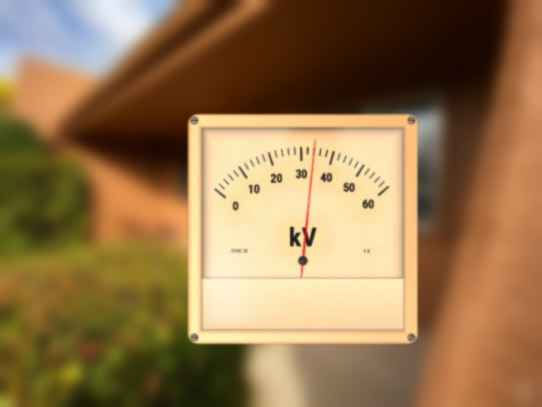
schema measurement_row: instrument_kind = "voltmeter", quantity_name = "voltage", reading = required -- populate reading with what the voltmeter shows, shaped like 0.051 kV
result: 34 kV
